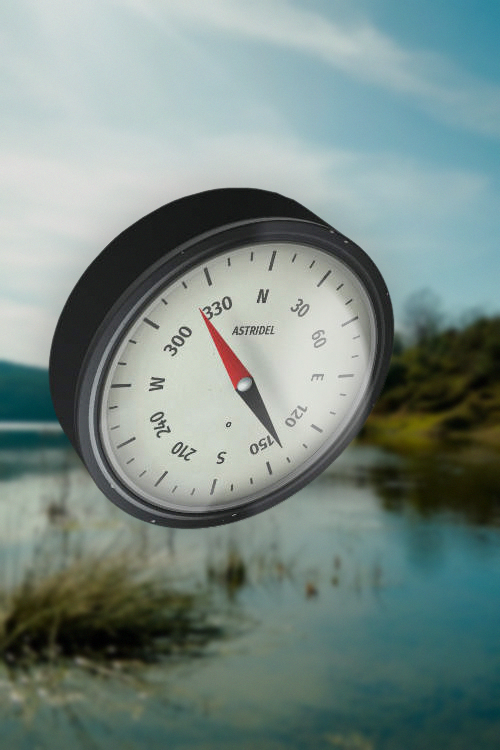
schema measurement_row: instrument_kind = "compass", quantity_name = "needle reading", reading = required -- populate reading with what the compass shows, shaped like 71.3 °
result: 320 °
